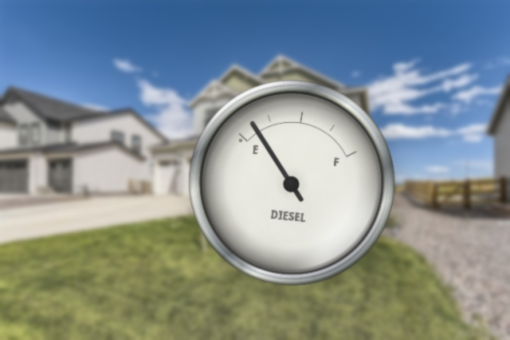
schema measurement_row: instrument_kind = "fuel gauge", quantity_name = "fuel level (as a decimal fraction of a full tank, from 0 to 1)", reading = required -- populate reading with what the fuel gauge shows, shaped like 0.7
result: 0.125
